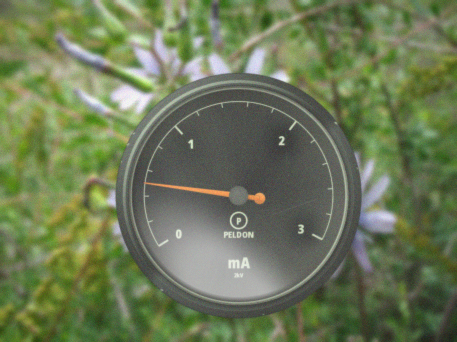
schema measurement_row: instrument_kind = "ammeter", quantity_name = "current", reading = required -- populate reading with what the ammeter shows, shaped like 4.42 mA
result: 0.5 mA
